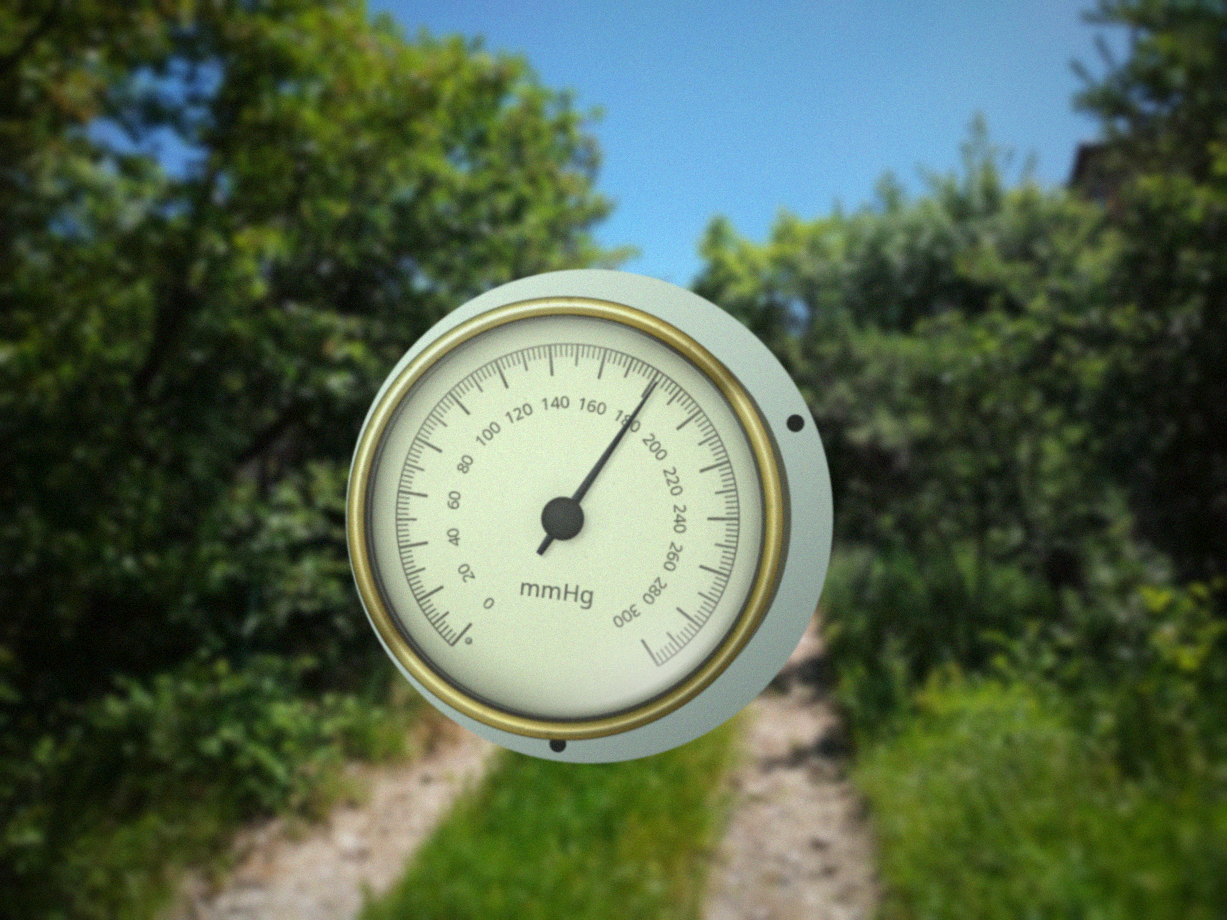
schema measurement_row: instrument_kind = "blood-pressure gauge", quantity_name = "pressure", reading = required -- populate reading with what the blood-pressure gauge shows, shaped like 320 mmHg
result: 182 mmHg
